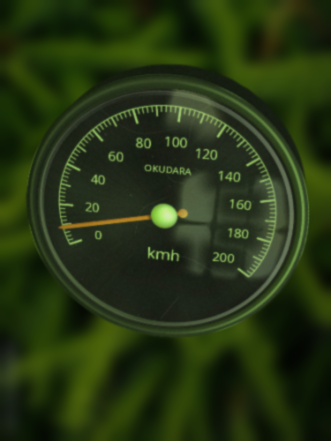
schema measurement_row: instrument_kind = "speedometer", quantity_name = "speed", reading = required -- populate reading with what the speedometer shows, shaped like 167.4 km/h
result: 10 km/h
